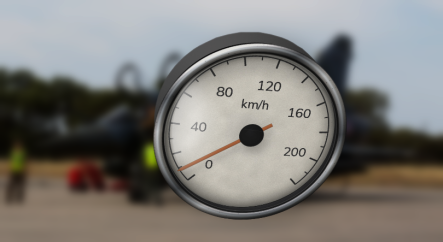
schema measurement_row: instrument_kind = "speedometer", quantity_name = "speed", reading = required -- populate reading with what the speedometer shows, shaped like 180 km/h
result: 10 km/h
